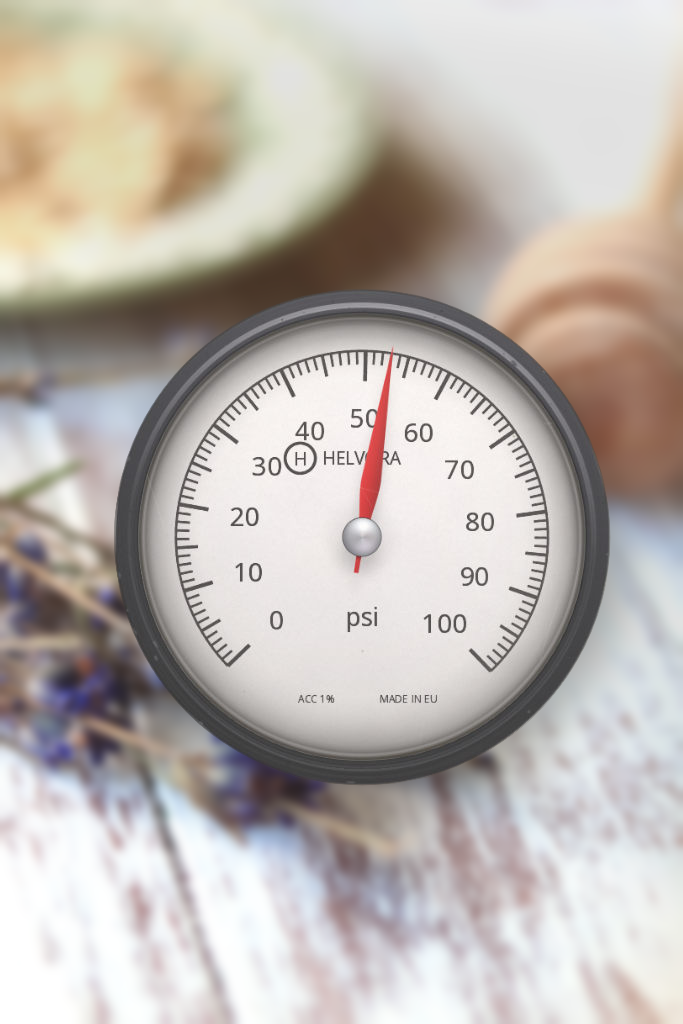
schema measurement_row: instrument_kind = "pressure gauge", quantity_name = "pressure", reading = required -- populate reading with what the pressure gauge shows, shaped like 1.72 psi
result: 53 psi
